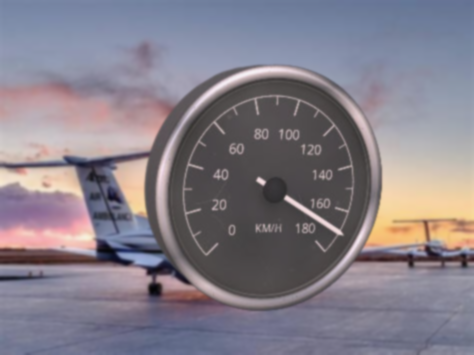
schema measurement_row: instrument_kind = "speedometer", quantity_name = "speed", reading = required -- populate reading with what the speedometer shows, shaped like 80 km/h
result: 170 km/h
